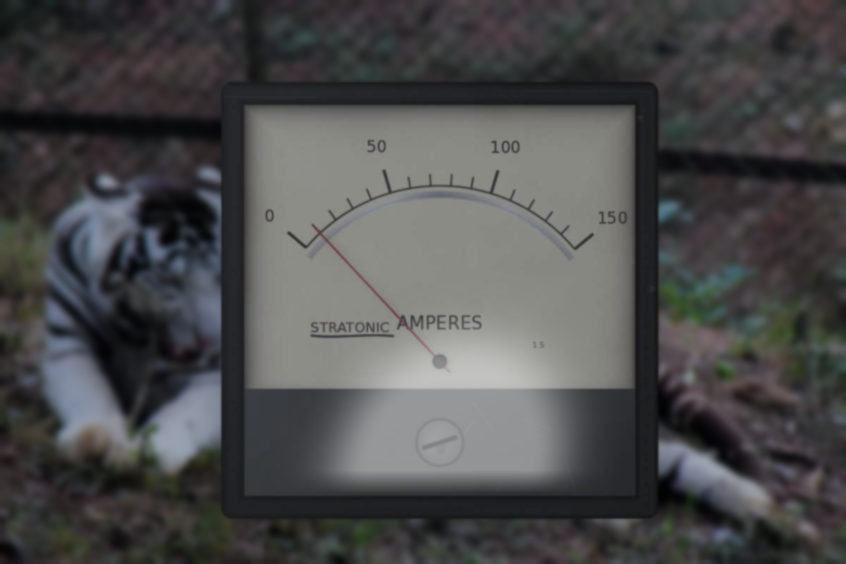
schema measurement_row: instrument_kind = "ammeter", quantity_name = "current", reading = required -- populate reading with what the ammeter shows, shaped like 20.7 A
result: 10 A
